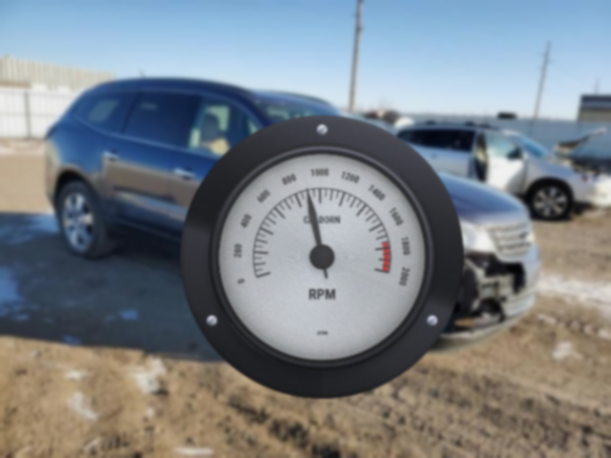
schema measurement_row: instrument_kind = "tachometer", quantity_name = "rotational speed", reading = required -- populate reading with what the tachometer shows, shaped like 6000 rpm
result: 900 rpm
